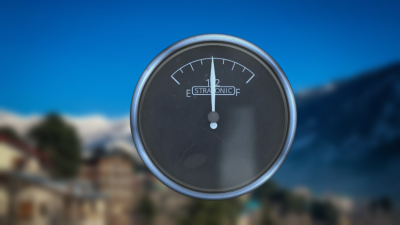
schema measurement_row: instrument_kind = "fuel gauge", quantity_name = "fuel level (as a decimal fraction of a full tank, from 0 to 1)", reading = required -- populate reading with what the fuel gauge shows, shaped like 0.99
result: 0.5
